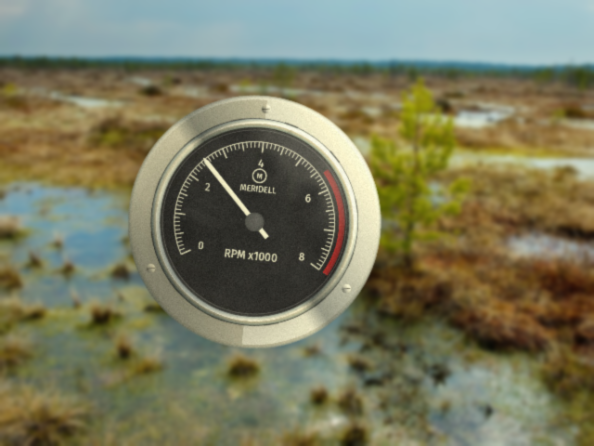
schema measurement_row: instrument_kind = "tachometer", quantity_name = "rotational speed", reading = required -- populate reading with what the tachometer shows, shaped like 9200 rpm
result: 2500 rpm
